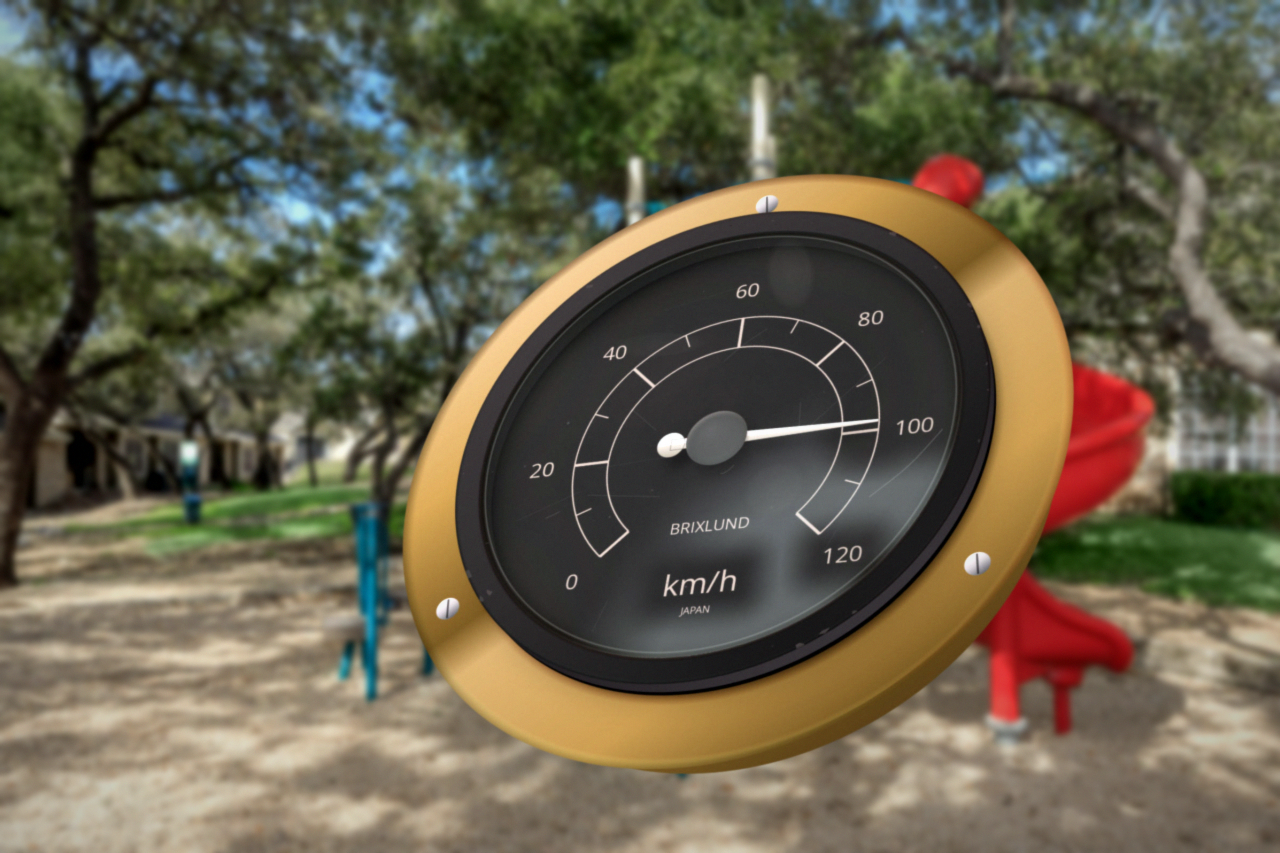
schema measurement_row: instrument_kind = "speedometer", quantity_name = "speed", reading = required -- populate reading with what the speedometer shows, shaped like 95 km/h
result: 100 km/h
